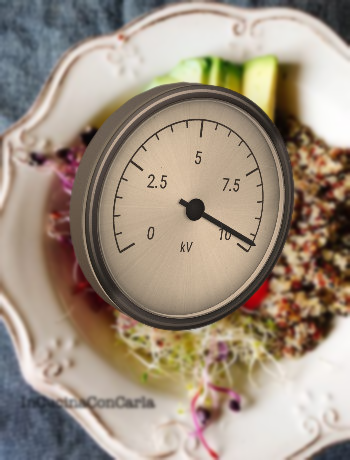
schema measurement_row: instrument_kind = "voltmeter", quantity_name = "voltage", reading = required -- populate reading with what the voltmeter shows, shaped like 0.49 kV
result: 9.75 kV
